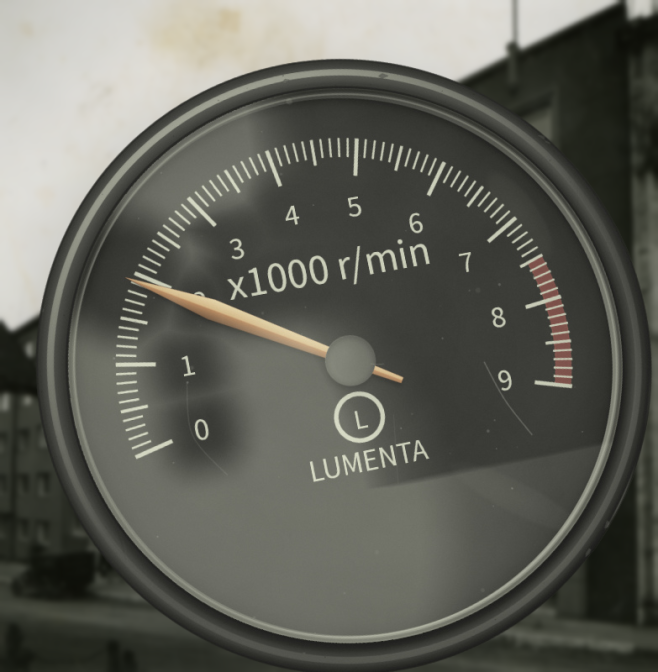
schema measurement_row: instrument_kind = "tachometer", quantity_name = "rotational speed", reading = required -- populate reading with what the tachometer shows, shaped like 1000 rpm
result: 1900 rpm
